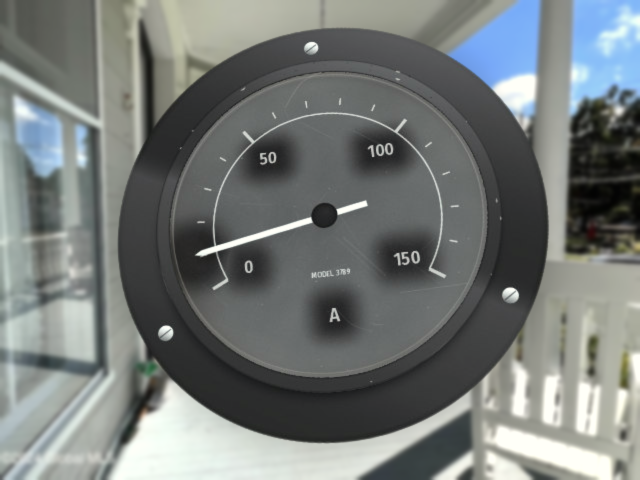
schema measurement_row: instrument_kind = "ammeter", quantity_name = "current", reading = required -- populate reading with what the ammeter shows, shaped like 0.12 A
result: 10 A
